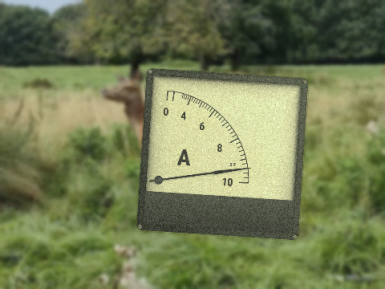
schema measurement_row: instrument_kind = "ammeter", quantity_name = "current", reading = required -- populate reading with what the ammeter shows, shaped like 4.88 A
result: 9.4 A
